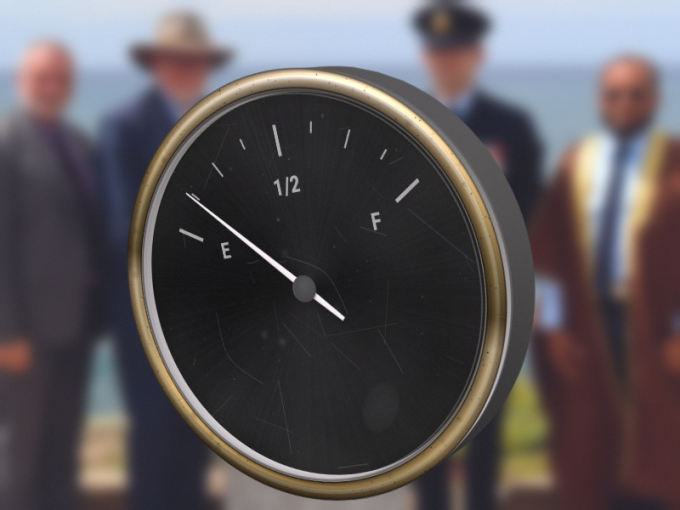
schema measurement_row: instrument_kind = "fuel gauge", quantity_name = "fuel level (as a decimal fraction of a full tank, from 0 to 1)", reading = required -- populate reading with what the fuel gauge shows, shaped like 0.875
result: 0.125
